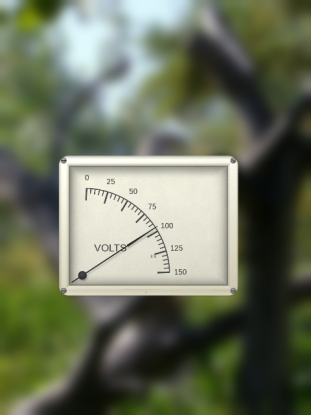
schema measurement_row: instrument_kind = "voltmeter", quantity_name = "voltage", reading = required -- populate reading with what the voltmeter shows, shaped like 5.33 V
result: 95 V
